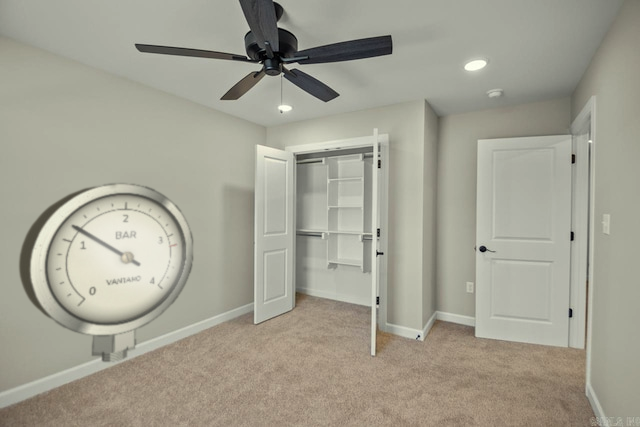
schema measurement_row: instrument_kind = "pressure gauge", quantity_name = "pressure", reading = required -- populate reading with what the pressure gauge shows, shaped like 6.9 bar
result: 1.2 bar
